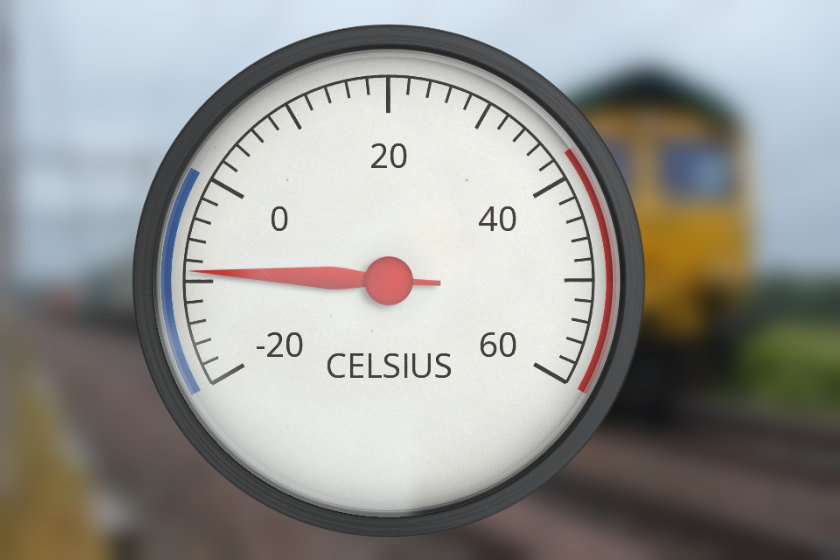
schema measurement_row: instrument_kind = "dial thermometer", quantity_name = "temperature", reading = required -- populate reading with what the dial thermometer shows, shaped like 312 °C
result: -9 °C
